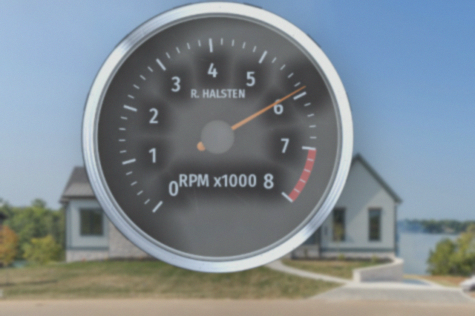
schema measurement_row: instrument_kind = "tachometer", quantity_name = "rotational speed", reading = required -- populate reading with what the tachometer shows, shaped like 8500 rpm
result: 5900 rpm
